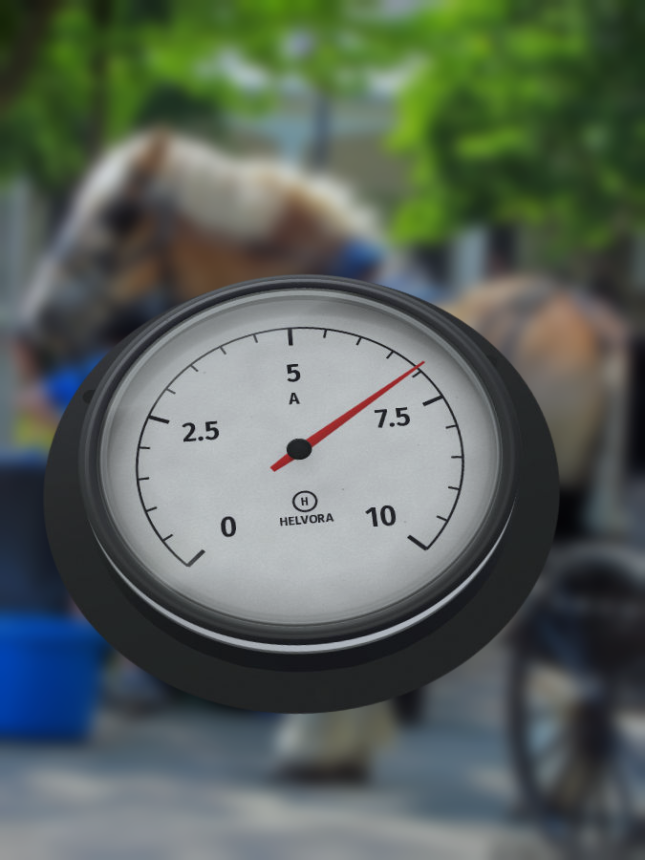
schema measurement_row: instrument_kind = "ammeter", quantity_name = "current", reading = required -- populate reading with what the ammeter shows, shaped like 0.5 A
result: 7 A
